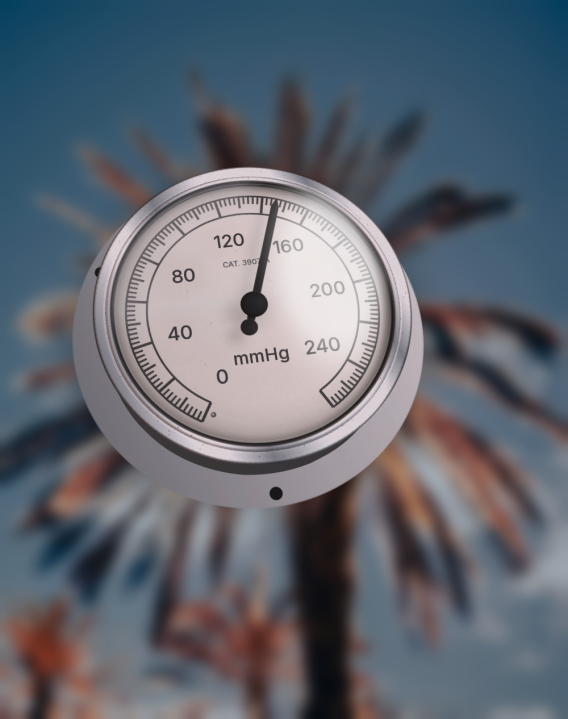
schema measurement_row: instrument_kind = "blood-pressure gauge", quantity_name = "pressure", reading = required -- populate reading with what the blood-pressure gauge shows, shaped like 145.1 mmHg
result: 146 mmHg
